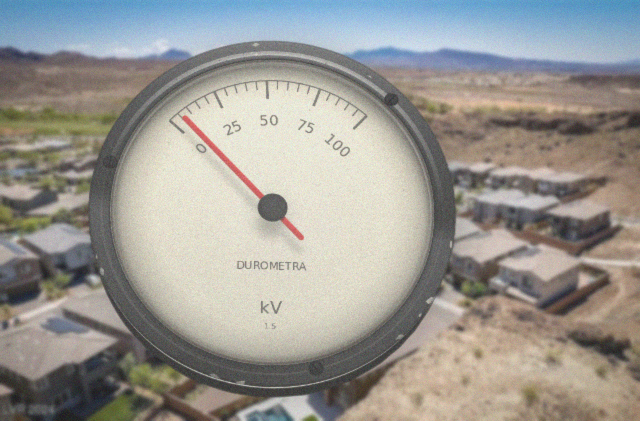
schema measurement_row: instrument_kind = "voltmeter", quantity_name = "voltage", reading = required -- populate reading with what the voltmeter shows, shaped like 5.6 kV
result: 5 kV
